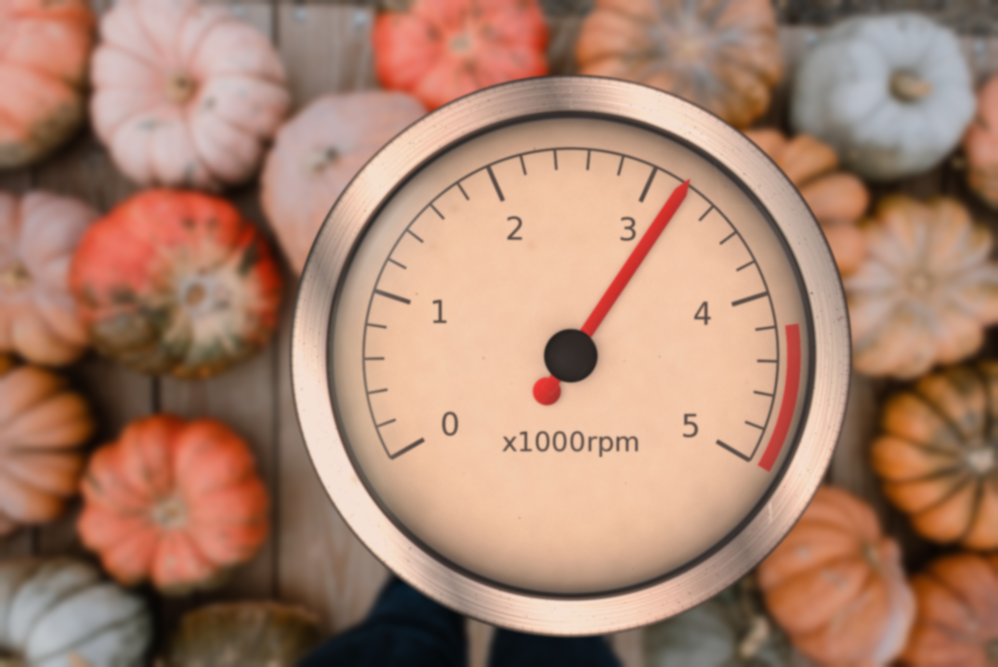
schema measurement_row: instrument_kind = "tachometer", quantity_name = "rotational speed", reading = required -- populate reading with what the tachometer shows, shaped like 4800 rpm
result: 3200 rpm
